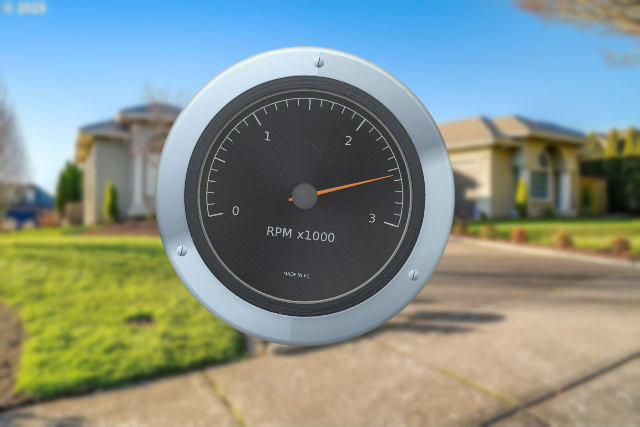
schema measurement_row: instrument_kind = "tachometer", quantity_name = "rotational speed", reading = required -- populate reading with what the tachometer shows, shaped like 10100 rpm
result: 2550 rpm
